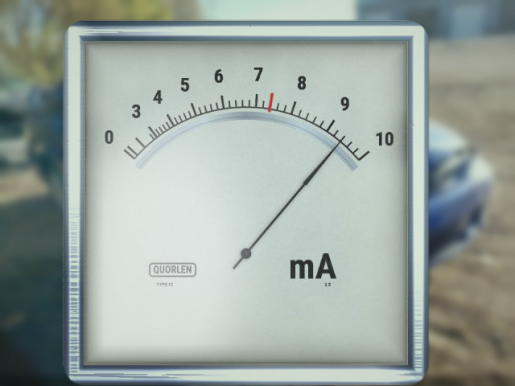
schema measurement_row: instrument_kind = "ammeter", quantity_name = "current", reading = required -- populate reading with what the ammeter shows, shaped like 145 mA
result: 9.4 mA
